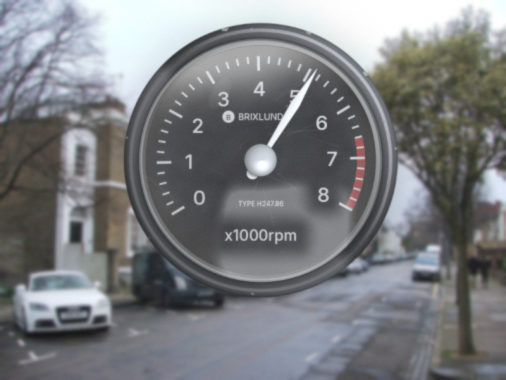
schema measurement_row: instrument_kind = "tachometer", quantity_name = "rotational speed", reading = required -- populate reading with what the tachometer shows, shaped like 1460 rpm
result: 5100 rpm
